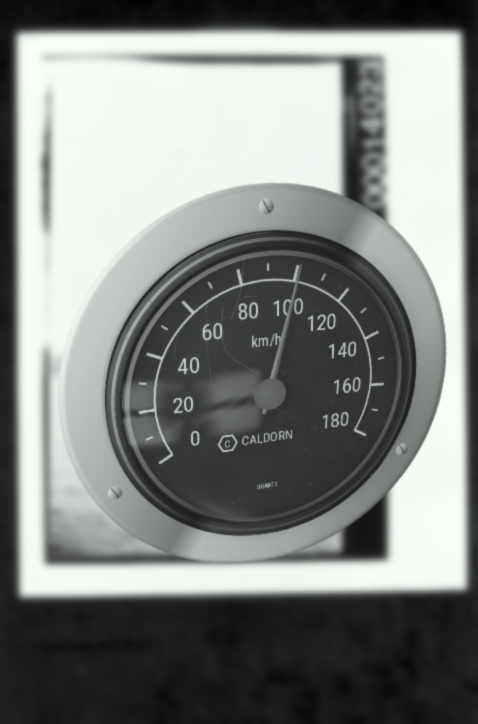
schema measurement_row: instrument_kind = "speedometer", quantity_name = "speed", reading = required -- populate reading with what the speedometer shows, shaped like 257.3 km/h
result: 100 km/h
